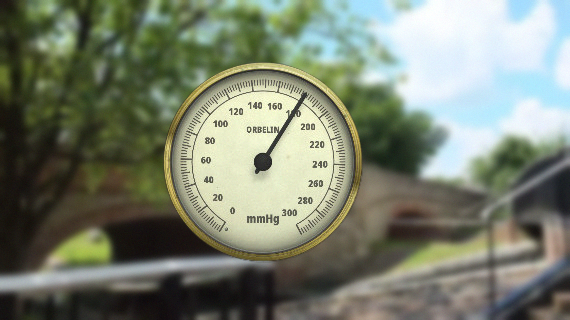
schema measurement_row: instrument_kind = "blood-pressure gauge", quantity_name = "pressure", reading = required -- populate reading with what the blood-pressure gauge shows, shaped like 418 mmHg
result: 180 mmHg
